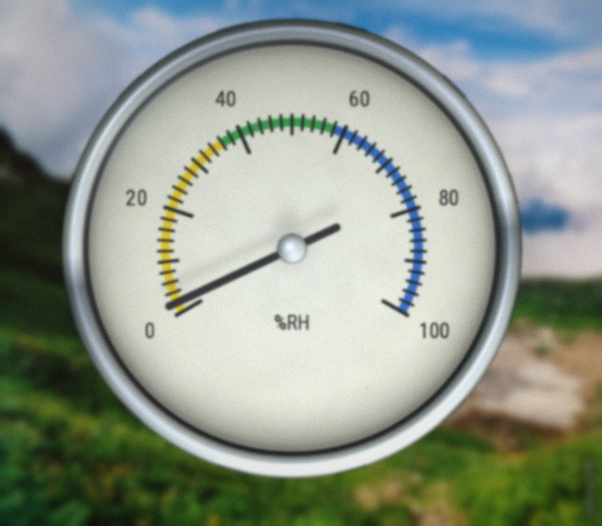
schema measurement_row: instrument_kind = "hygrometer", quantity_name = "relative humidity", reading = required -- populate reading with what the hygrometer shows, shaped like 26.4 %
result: 2 %
